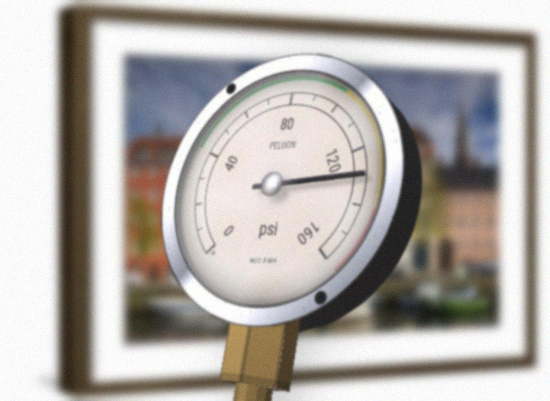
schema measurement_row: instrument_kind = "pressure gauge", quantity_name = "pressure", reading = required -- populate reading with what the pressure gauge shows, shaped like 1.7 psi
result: 130 psi
